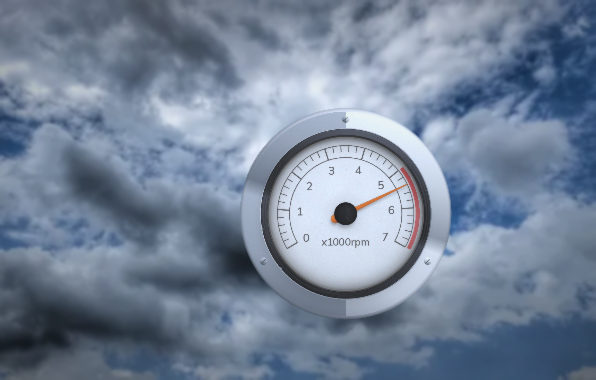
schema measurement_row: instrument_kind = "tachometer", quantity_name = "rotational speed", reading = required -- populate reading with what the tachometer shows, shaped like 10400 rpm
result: 5400 rpm
